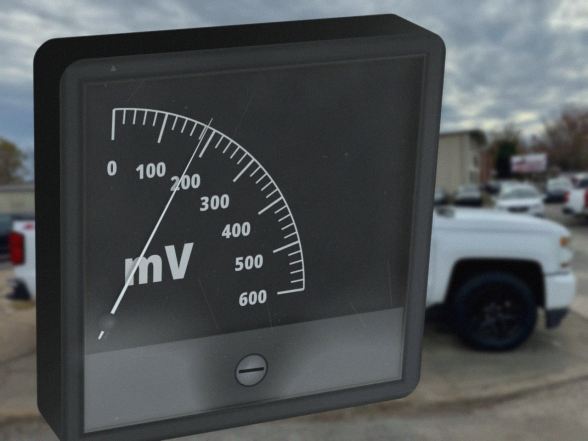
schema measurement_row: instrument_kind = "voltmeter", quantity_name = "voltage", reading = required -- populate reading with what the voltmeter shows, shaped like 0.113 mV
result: 180 mV
